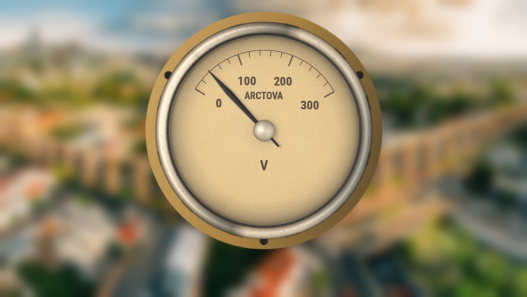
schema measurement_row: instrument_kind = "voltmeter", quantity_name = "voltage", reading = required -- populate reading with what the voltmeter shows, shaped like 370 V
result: 40 V
